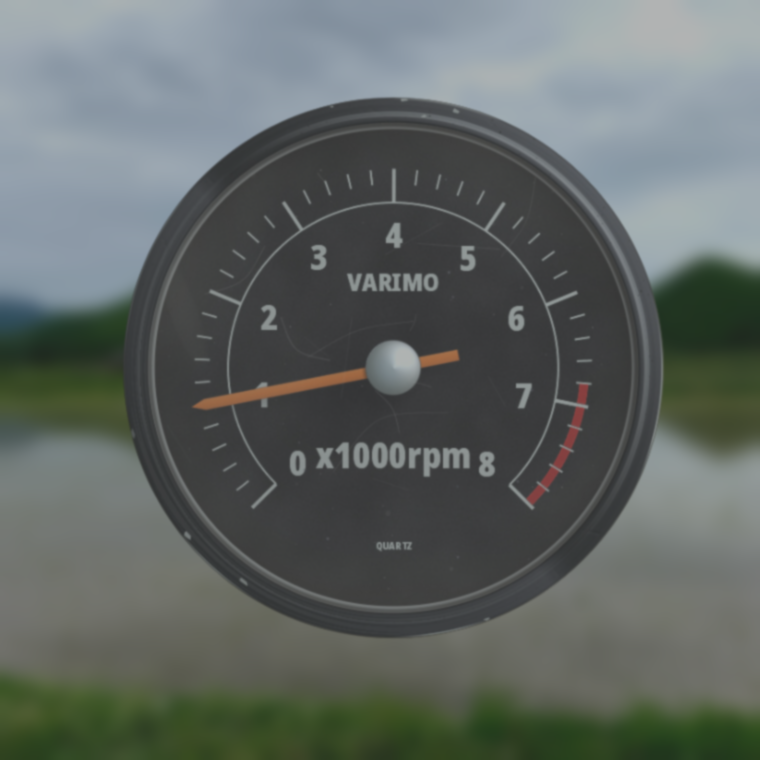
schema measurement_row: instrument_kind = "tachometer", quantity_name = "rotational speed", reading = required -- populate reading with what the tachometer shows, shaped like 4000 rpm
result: 1000 rpm
